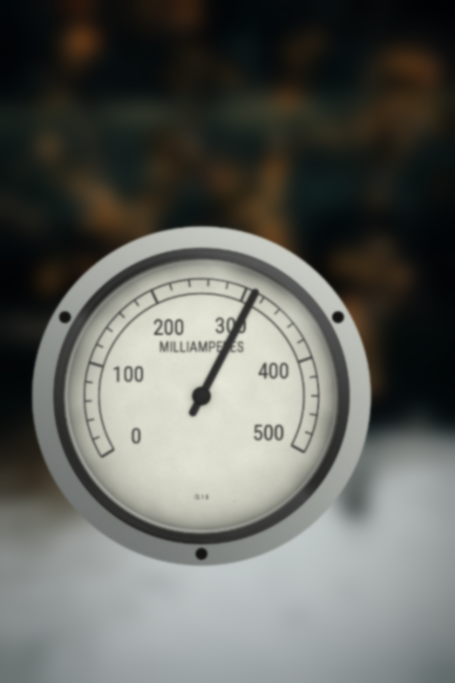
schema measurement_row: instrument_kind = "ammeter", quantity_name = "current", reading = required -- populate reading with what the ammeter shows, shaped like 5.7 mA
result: 310 mA
